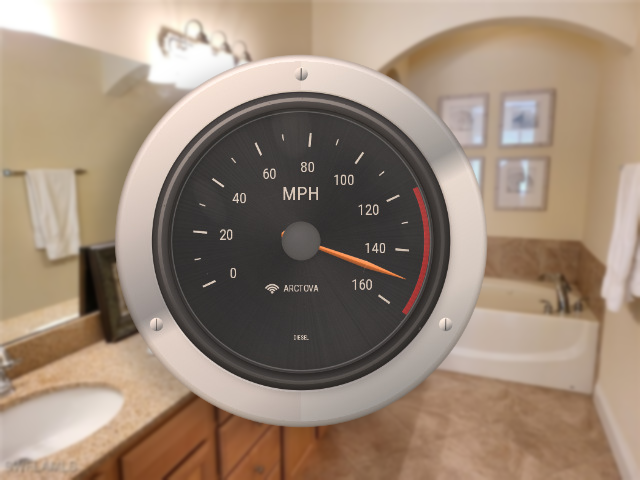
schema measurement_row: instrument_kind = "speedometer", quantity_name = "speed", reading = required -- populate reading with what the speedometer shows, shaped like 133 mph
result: 150 mph
